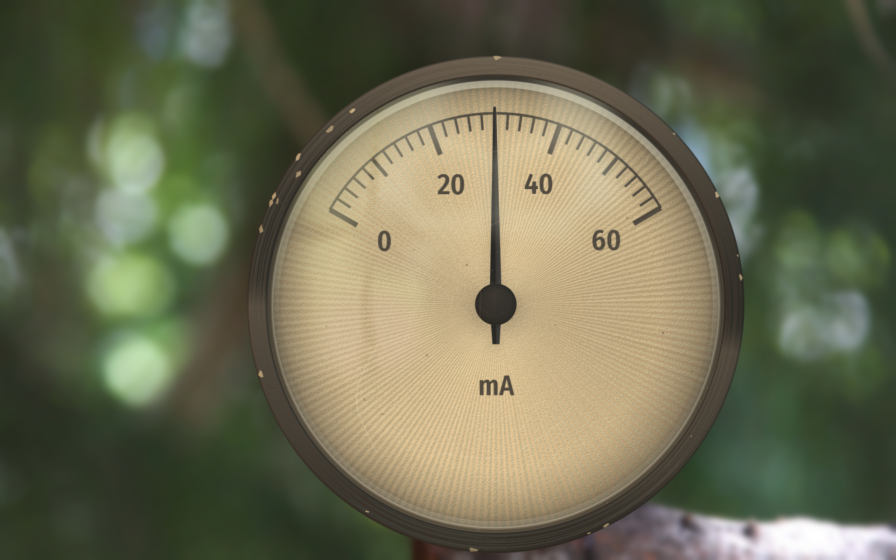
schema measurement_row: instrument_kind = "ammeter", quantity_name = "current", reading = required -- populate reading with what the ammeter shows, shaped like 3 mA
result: 30 mA
